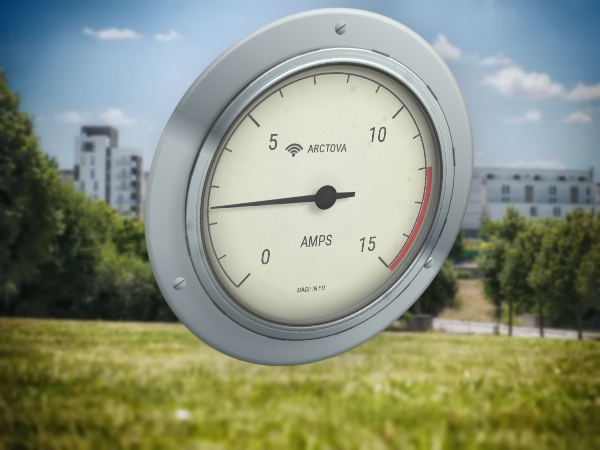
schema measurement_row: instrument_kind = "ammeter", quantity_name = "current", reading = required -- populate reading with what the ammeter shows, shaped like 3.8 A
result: 2.5 A
